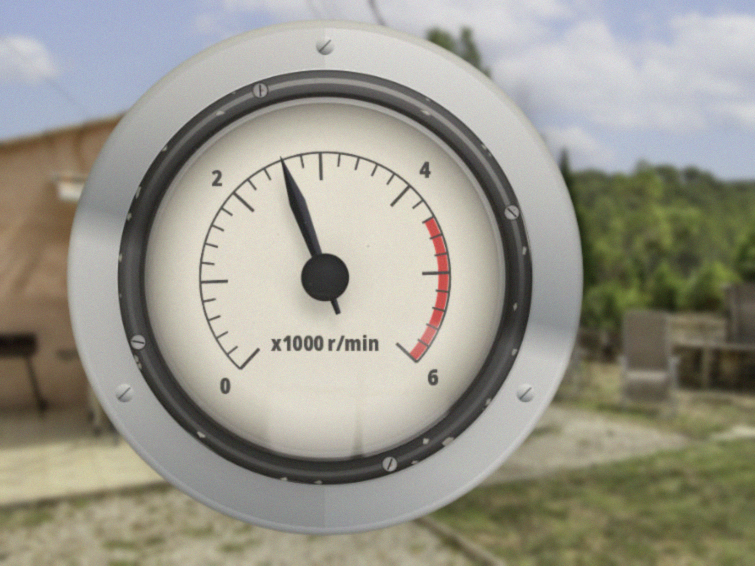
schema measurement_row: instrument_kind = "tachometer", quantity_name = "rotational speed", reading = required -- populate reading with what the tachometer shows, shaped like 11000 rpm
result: 2600 rpm
